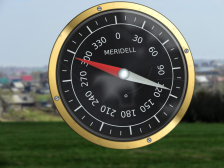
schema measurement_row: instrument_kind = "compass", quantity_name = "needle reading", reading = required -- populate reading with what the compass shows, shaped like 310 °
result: 295 °
